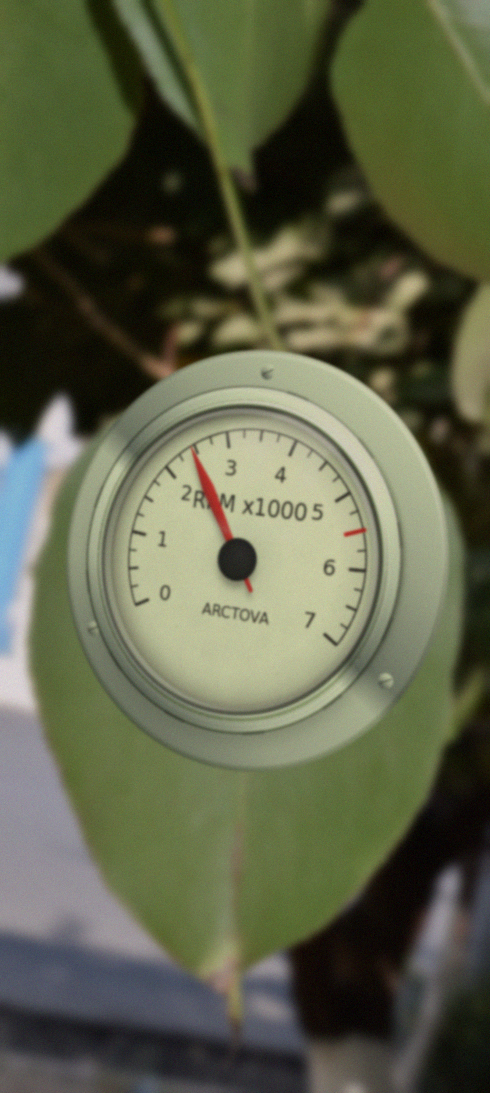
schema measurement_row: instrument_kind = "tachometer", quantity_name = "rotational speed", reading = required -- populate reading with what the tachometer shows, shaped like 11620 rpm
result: 2500 rpm
